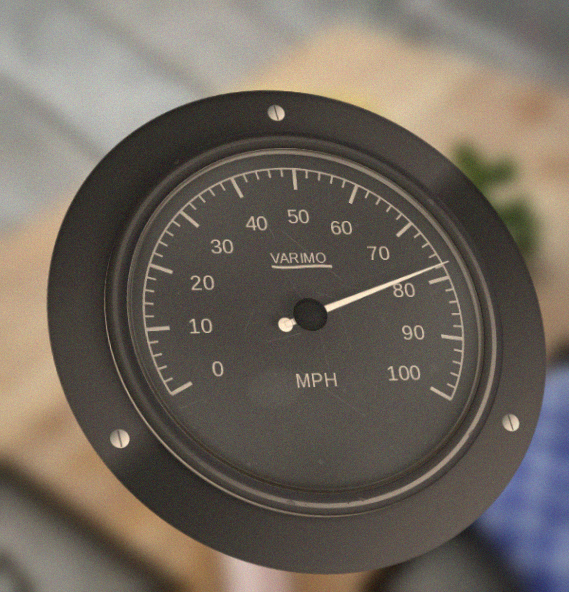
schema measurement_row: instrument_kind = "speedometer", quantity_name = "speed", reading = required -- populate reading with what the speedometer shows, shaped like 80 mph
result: 78 mph
